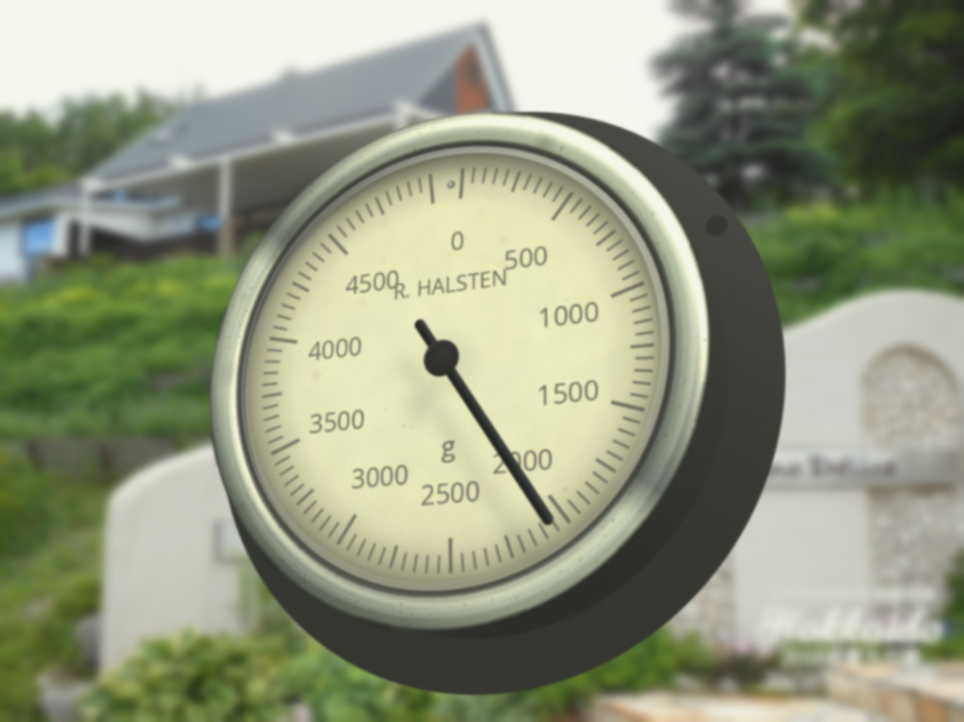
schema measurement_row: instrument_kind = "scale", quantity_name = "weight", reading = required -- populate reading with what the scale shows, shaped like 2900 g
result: 2050 g
